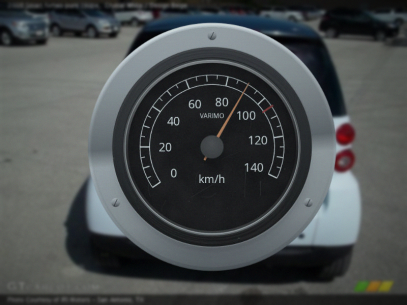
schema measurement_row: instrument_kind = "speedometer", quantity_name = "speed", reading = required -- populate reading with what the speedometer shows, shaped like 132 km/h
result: 90 km/h
